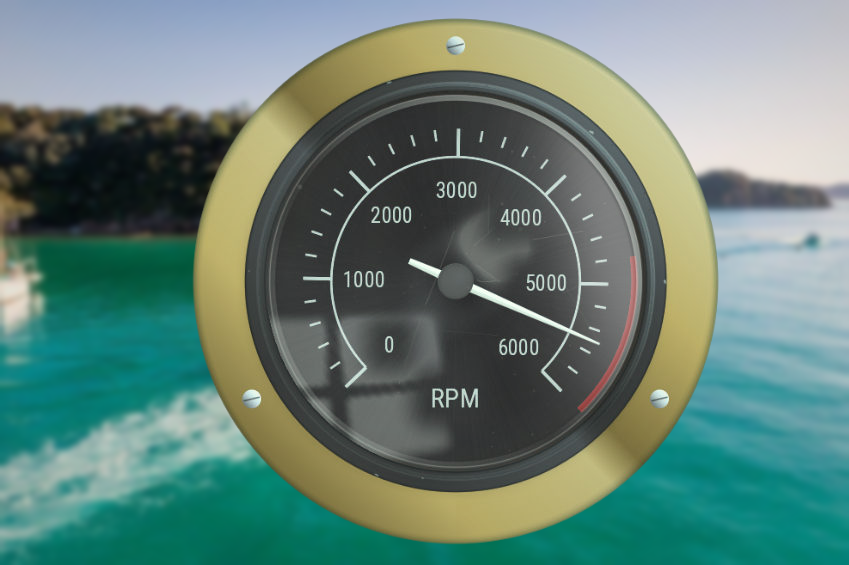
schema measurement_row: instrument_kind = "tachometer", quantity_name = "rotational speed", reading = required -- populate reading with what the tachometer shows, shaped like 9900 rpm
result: 5500 rpm
